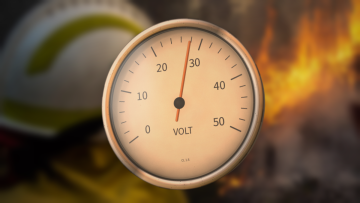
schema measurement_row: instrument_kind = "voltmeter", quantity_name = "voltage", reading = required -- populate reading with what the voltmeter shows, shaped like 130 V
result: 28 V
